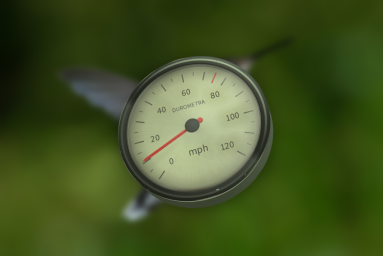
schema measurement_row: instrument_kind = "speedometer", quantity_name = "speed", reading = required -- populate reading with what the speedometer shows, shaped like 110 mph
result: 10 mph
